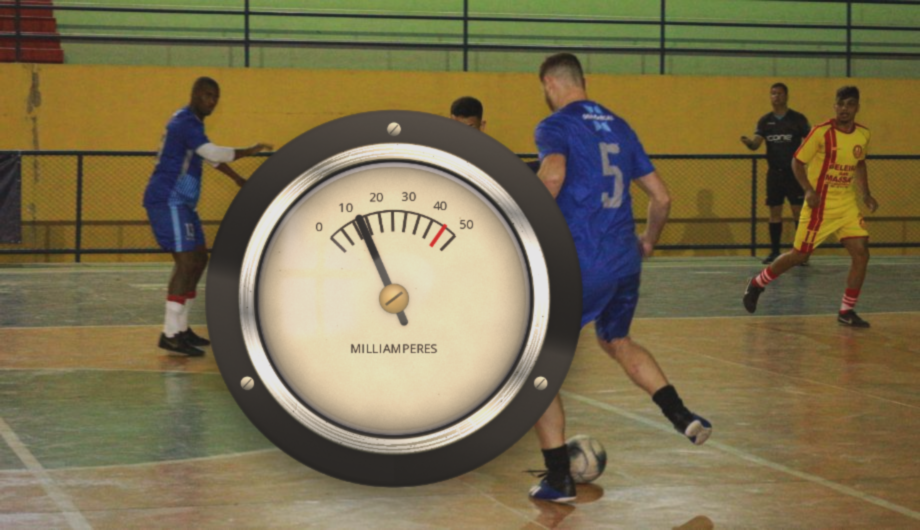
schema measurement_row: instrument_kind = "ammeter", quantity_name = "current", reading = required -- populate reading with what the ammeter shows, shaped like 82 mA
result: 12.5 mA
